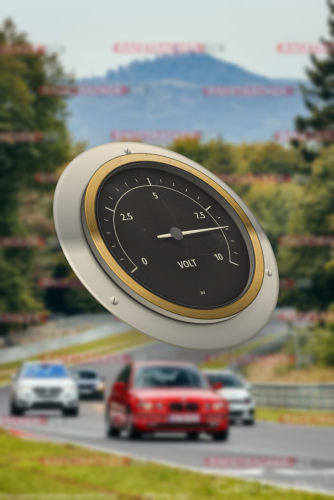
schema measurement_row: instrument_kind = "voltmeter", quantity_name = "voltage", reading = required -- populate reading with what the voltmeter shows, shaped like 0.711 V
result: 8.5 V
